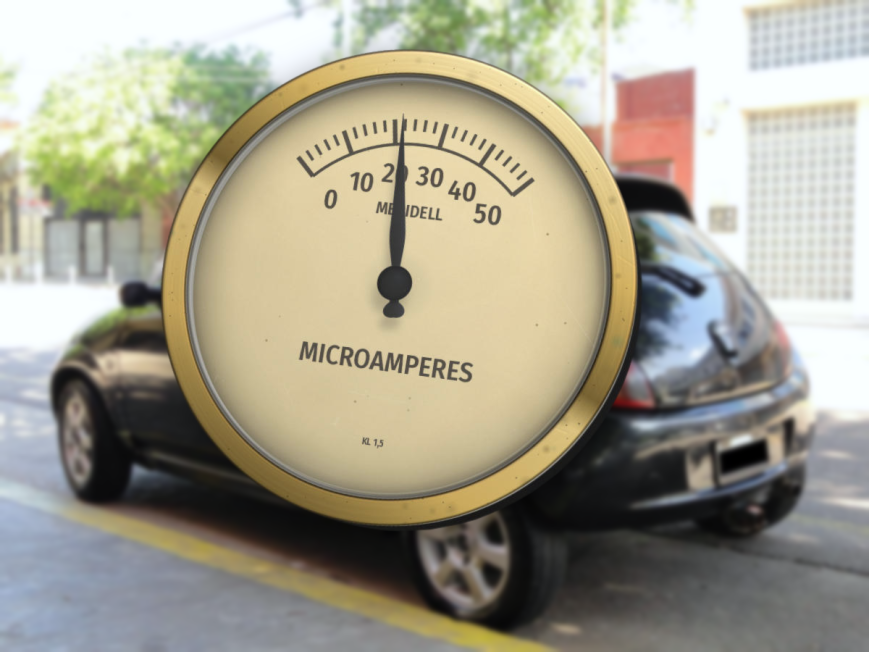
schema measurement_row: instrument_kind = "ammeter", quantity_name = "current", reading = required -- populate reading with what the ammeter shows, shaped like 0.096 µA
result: 22 µA
